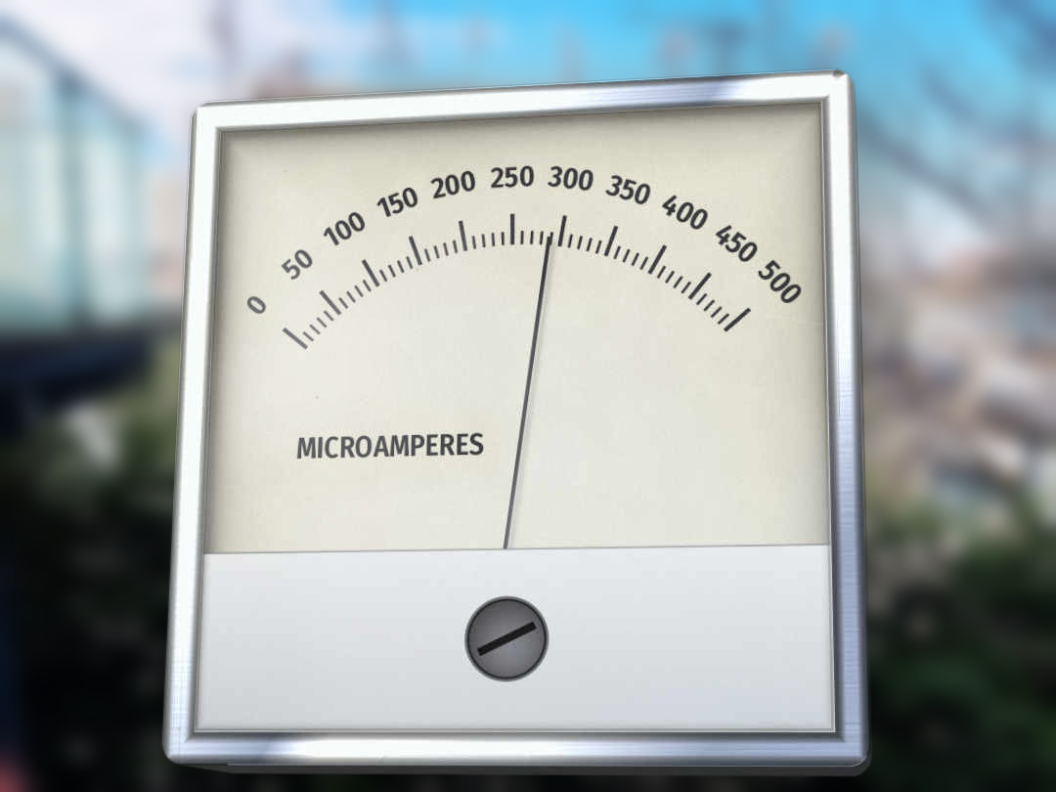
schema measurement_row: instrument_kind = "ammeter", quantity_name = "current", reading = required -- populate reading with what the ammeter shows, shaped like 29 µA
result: 290 µA
